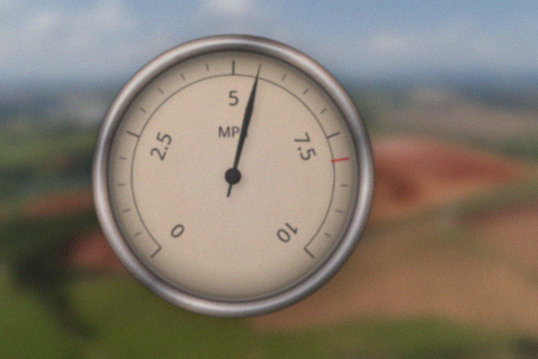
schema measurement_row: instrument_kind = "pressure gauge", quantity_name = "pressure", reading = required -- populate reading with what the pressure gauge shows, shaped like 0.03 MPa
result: 5.5 MPa
